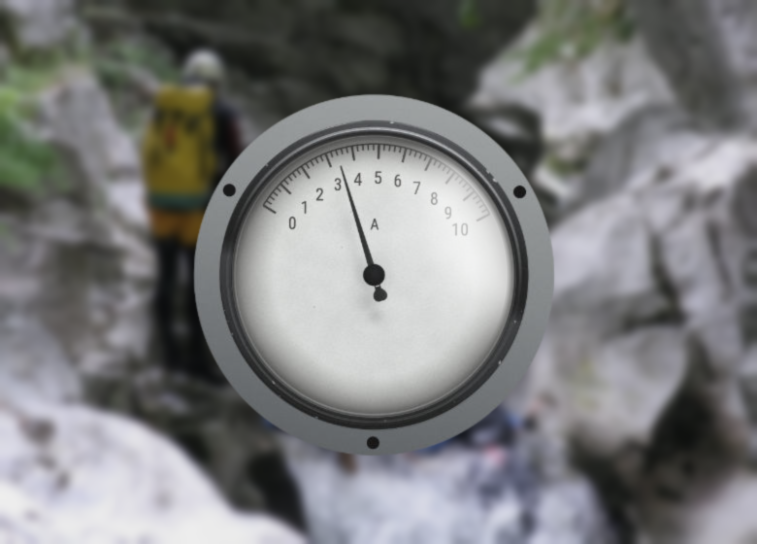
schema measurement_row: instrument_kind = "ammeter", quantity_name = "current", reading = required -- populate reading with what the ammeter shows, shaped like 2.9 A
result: 3.4 A
